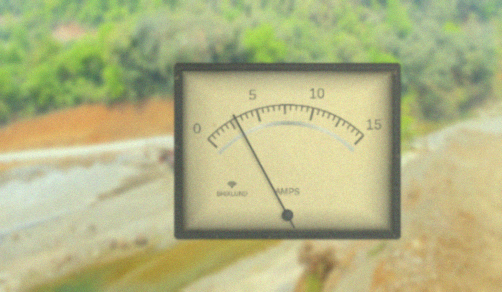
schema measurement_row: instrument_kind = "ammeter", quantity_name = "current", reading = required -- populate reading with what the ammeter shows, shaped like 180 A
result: 3 A
